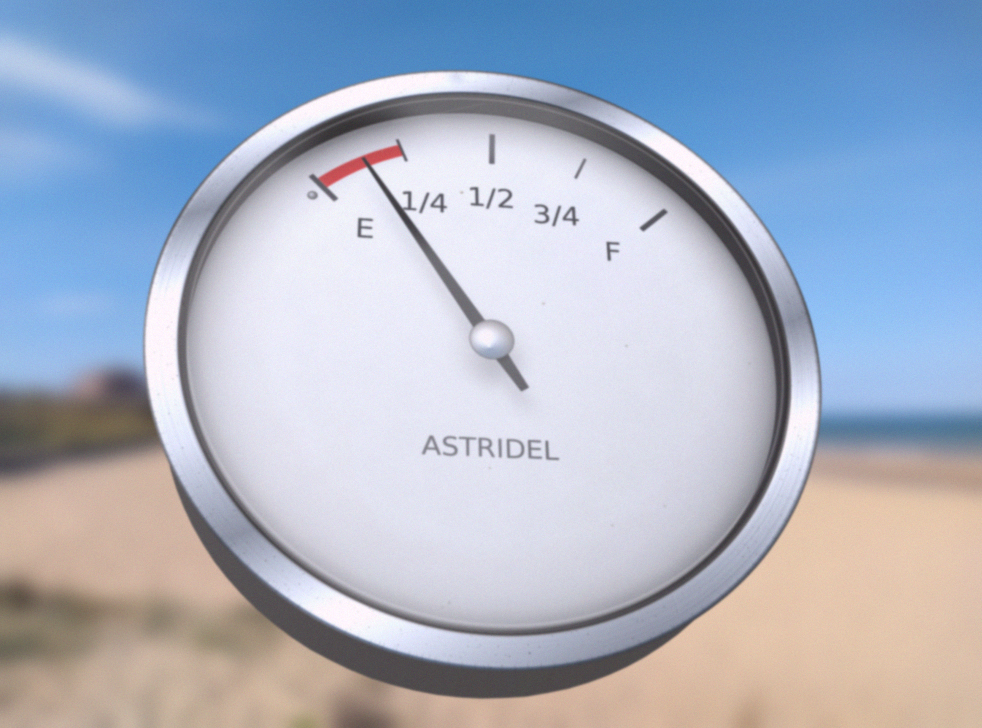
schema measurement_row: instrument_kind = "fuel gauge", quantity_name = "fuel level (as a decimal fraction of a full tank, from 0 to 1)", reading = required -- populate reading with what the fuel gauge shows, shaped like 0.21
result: 0.125
